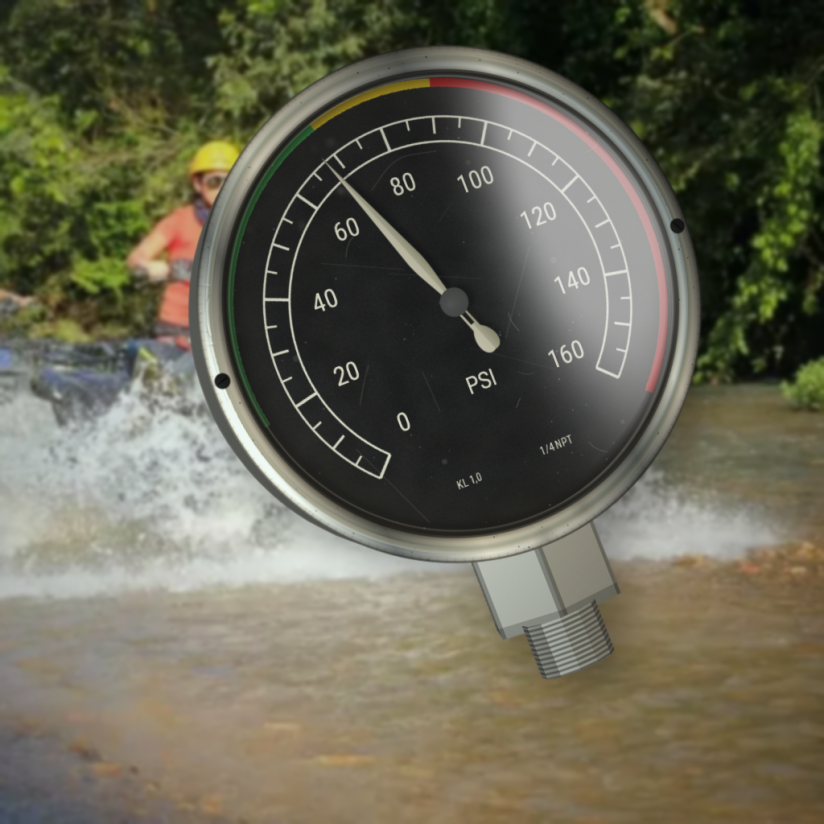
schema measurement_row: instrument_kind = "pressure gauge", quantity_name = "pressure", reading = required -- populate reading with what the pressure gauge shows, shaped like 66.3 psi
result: 67.5 psi
